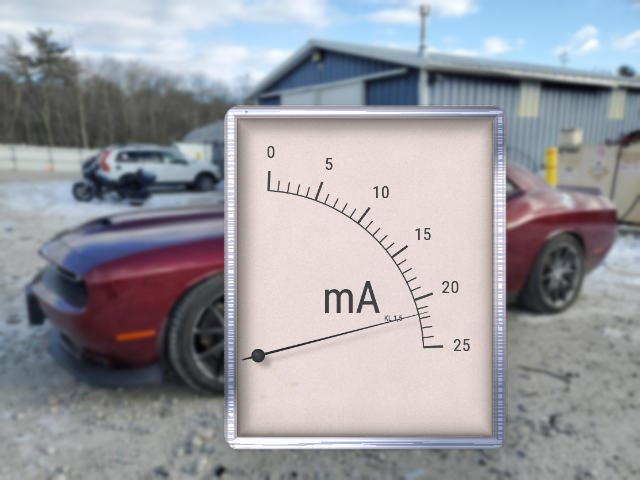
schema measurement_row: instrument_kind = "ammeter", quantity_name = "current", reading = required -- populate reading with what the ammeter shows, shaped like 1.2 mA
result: 21.5 mA
